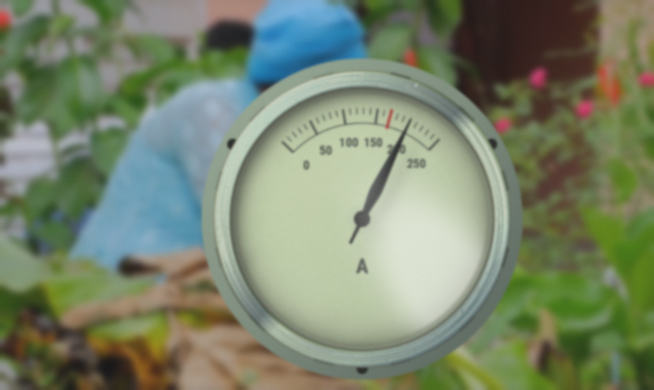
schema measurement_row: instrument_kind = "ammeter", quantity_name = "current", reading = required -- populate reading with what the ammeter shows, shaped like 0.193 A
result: 200 A
